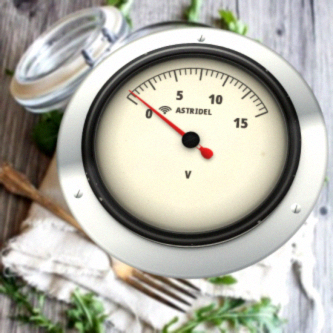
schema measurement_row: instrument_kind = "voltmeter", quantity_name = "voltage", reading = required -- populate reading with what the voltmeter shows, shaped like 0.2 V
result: 0.5 V
